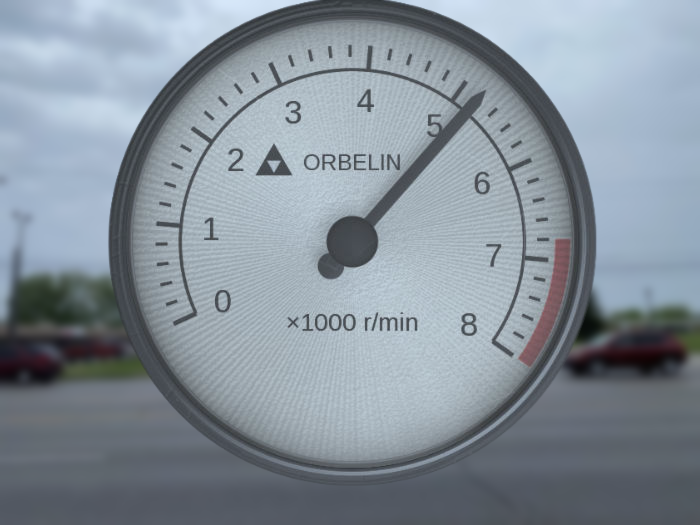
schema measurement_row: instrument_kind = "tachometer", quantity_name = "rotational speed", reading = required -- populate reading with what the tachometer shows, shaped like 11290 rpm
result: 5200 rpm
